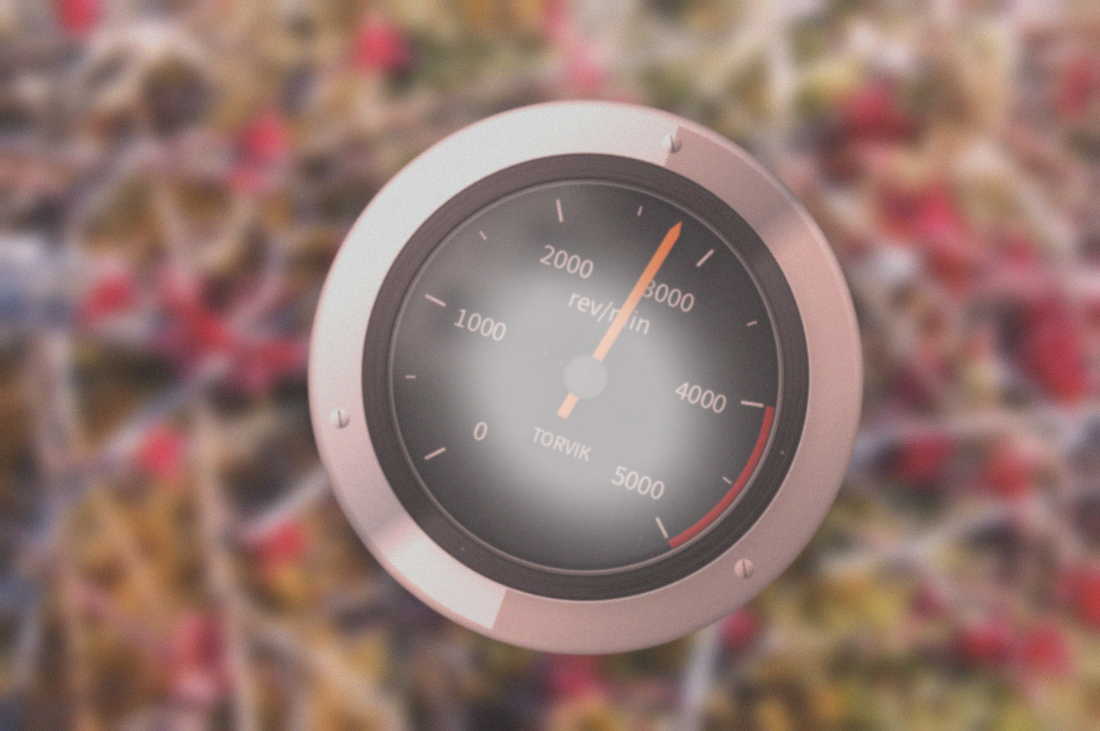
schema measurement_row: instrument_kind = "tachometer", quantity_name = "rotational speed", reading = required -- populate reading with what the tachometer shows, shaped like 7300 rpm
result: 2750 rpm
